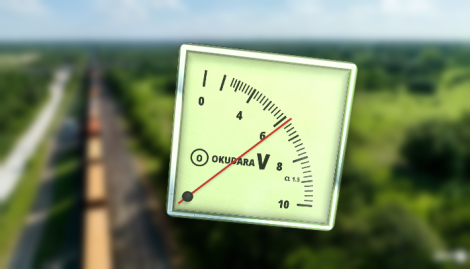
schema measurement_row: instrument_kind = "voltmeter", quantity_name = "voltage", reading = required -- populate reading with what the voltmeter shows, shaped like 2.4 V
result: 6.2 V
